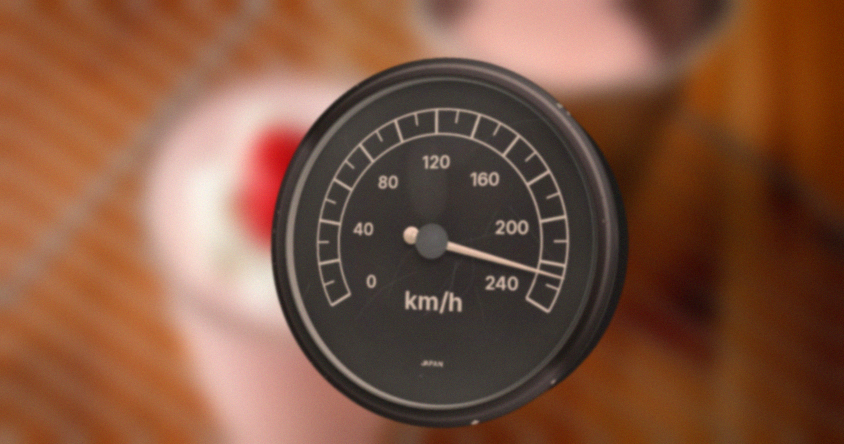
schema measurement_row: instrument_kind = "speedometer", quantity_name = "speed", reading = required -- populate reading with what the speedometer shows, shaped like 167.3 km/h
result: 225 km/h
